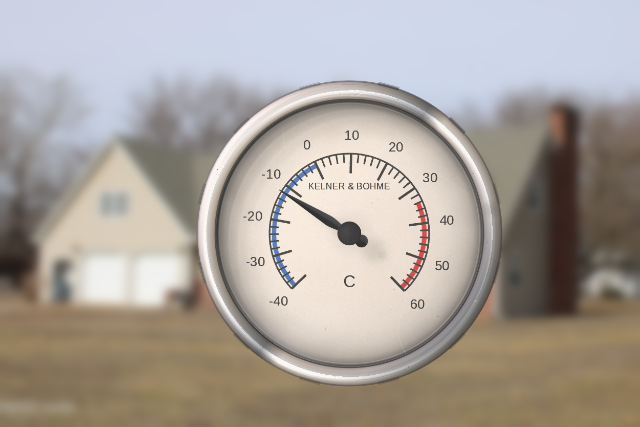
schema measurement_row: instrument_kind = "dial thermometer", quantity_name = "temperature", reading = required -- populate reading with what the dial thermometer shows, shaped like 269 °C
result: -12 °C
